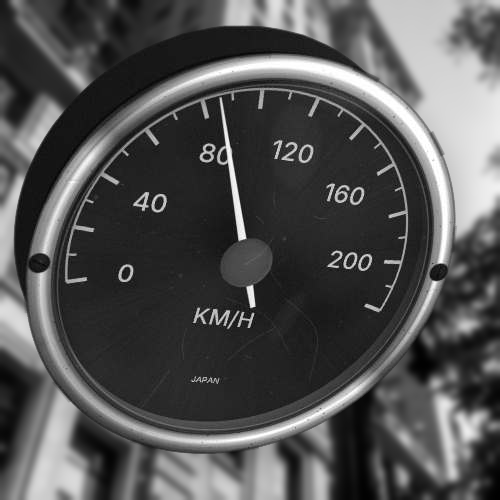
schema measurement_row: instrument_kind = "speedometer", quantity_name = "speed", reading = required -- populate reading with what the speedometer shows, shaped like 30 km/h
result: 85 km/h
